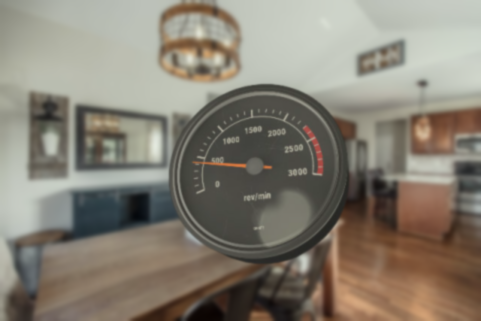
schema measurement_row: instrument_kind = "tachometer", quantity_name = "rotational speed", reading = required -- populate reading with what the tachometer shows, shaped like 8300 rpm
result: 400 rpm
